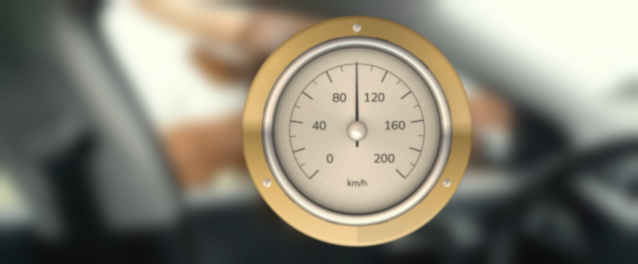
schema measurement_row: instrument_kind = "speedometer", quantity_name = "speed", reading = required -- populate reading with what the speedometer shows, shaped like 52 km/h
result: 100 km/h
